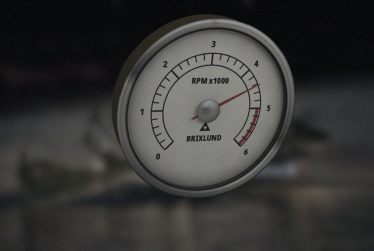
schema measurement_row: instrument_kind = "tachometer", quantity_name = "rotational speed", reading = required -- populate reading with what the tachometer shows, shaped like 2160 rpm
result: 4400 rpm
